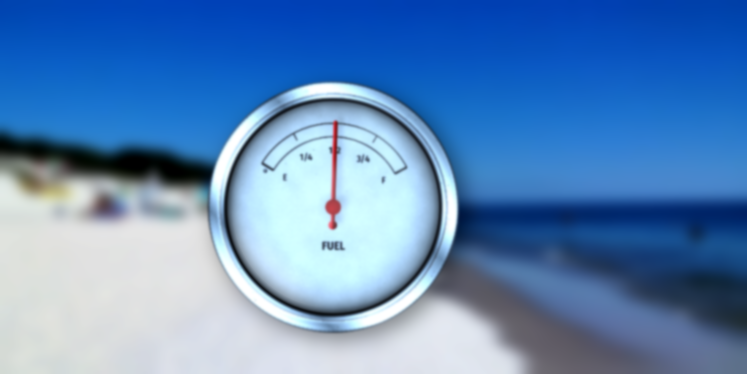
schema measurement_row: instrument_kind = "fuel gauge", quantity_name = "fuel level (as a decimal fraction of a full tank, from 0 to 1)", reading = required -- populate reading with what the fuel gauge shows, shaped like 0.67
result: 0.5
